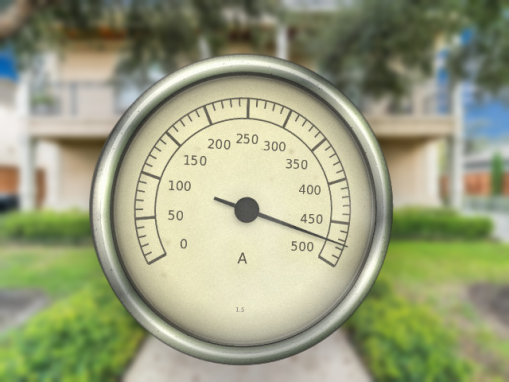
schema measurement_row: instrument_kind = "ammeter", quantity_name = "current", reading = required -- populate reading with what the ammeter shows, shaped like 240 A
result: 475 A
